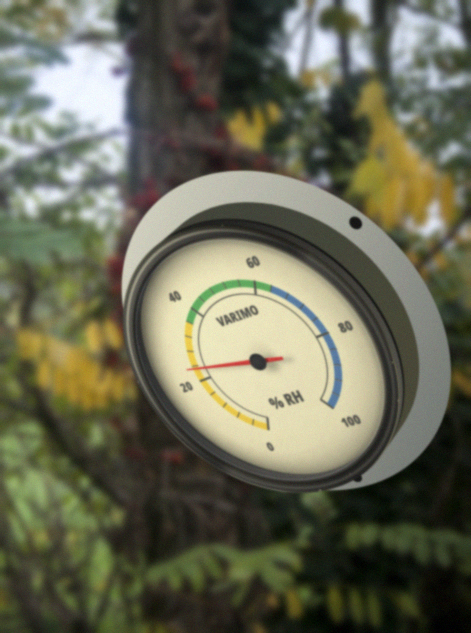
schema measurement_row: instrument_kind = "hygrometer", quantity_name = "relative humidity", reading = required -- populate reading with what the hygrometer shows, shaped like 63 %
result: 24 %
